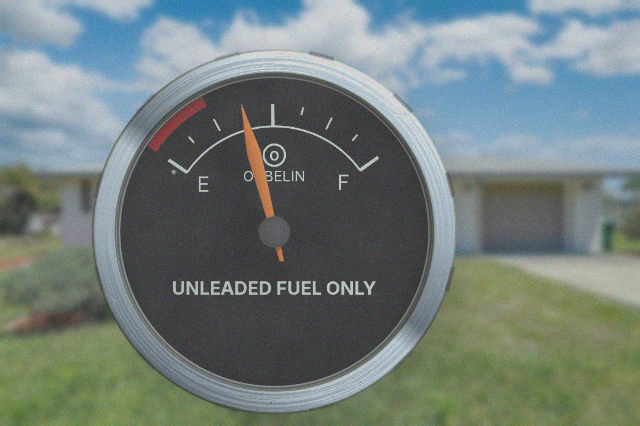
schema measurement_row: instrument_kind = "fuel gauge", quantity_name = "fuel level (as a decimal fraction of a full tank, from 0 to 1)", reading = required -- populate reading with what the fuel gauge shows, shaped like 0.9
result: 0.375
